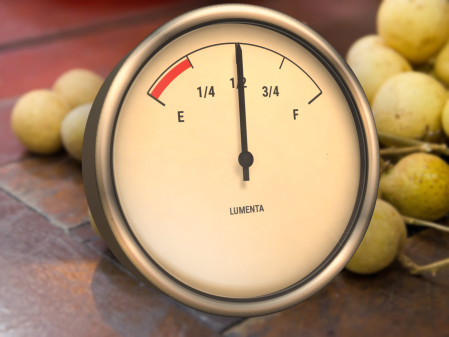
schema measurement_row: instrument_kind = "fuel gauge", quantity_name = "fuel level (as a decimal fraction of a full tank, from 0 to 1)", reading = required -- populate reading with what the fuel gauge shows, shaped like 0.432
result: 0.5
